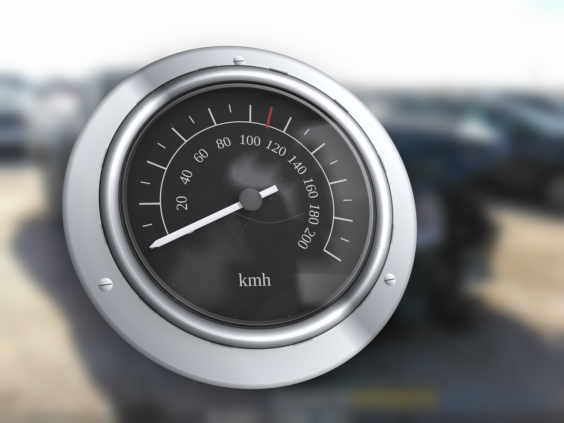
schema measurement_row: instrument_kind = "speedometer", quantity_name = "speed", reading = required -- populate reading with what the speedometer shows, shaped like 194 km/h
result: 0 km/h
